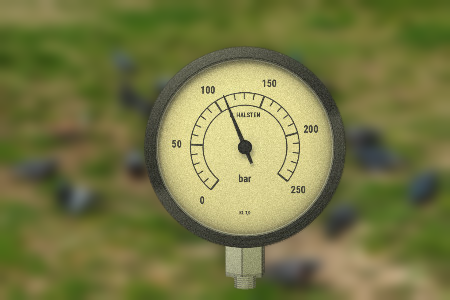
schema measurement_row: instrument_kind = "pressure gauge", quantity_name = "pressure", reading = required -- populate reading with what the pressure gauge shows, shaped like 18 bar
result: 110 bar
